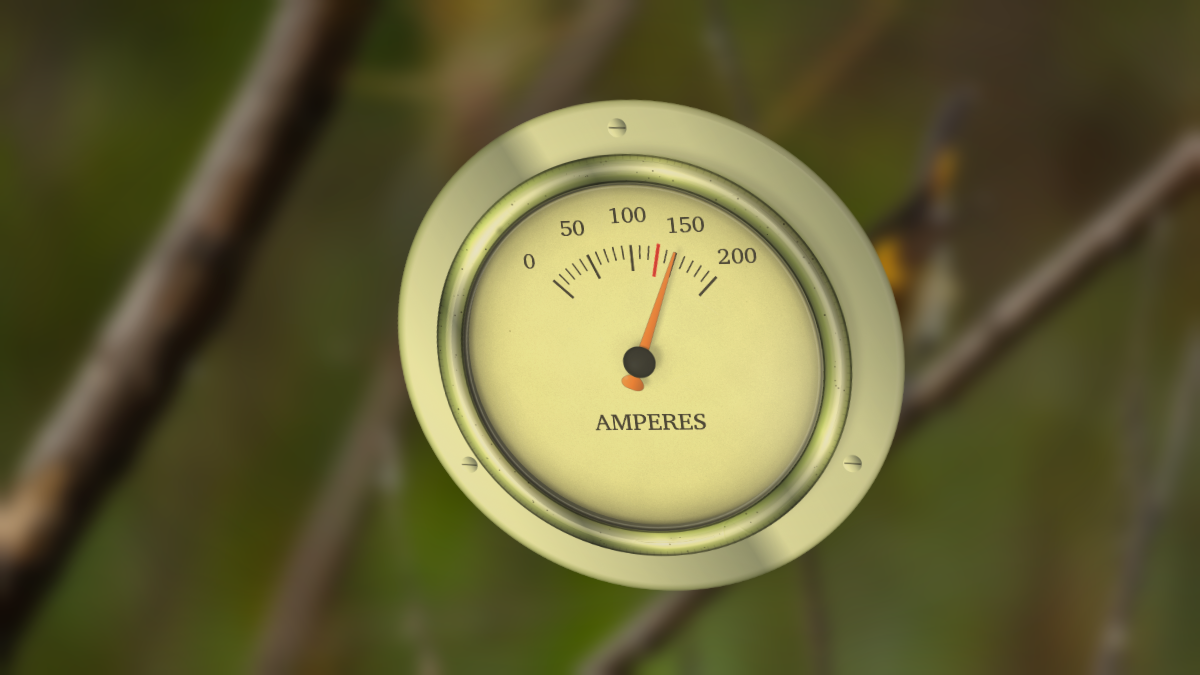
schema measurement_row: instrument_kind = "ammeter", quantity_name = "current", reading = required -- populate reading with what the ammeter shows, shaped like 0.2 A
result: 150 A
